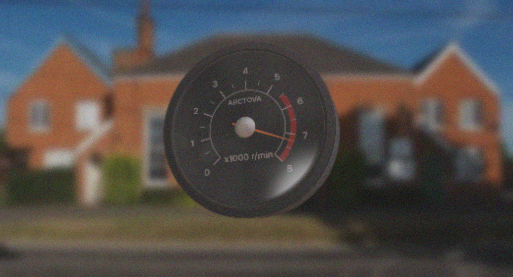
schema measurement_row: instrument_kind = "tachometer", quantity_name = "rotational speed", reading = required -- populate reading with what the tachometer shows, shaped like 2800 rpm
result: 7250 rpm
